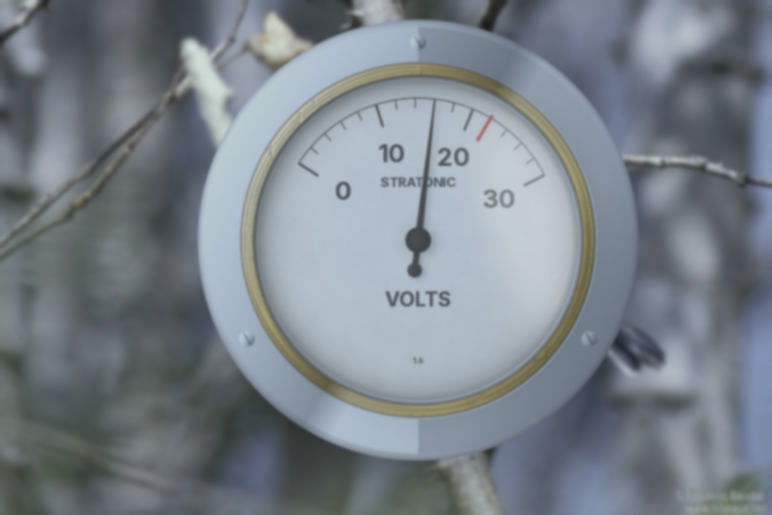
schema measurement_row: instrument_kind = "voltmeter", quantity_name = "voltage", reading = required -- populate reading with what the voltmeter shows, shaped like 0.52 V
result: 16 V
